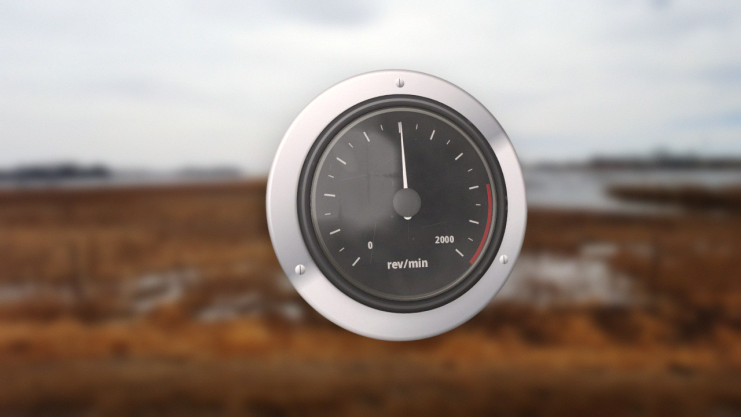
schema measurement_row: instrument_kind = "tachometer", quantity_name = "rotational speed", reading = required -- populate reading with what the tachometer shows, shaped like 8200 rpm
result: 1000 rpm
